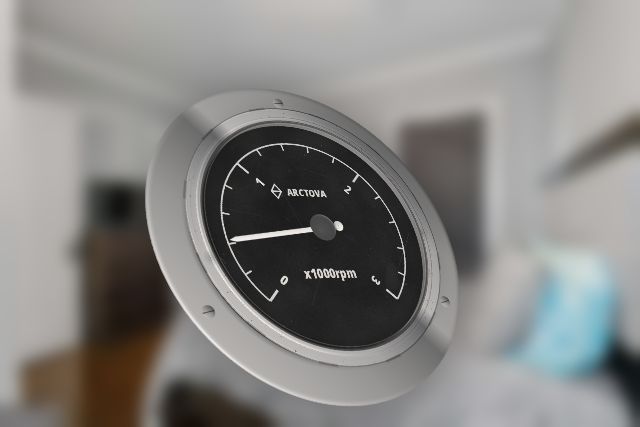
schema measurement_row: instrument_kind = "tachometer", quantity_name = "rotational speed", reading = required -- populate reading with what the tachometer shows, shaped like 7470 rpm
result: 400 rpm
